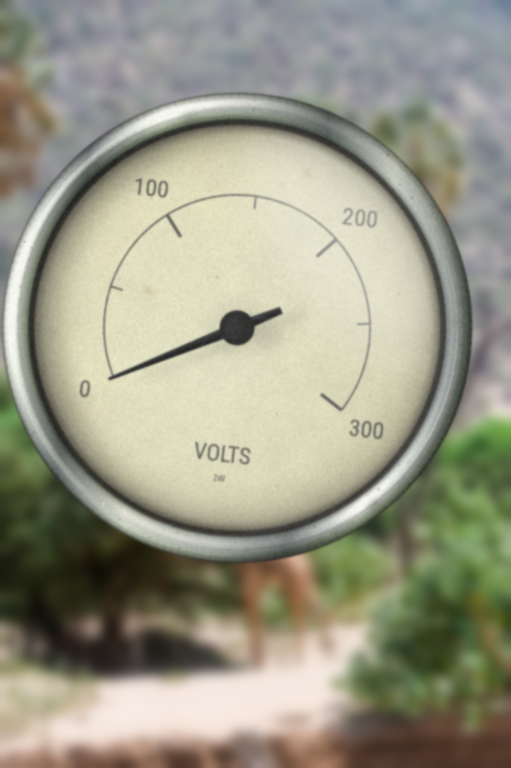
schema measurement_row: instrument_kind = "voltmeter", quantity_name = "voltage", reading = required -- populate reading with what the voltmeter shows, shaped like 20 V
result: 0 V
